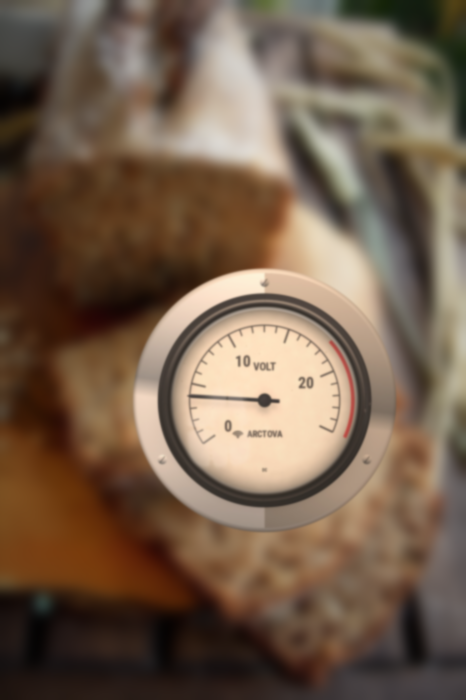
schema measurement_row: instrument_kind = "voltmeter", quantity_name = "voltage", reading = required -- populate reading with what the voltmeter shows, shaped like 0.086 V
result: 4 V
